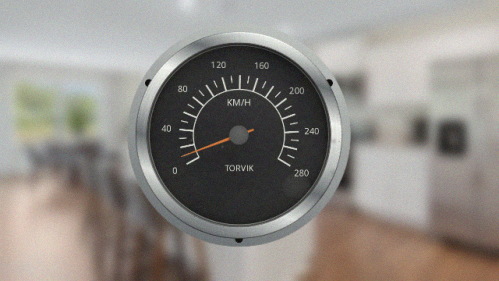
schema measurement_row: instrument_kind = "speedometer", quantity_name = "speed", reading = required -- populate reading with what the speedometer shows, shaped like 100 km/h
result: 10 km/h
